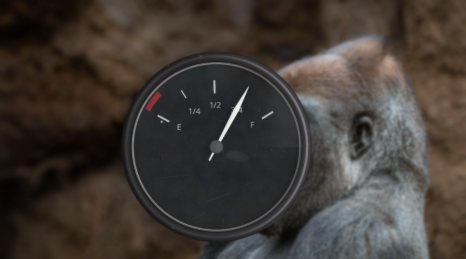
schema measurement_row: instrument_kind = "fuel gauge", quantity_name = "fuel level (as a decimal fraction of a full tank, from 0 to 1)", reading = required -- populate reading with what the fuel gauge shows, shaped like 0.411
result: 0.75
